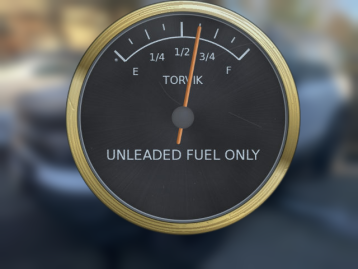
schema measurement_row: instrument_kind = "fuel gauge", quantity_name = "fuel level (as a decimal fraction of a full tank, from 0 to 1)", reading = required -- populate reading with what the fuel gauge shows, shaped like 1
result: 0.625
